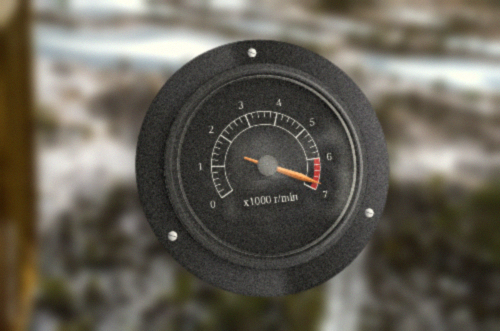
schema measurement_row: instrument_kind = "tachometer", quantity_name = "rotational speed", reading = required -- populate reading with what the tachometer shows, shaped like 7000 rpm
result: 6800 rpm
